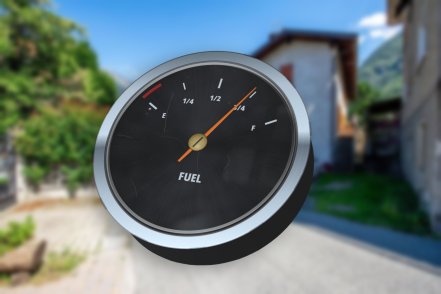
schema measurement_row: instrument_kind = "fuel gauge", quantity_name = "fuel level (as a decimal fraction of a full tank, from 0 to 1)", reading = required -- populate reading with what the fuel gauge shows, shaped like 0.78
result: 0.75
